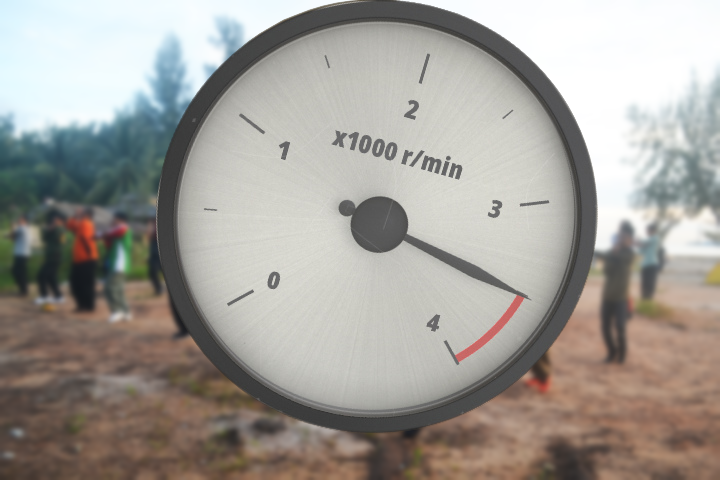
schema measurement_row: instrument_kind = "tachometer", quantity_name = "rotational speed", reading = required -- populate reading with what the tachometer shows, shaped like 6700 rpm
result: 3500 rpm
